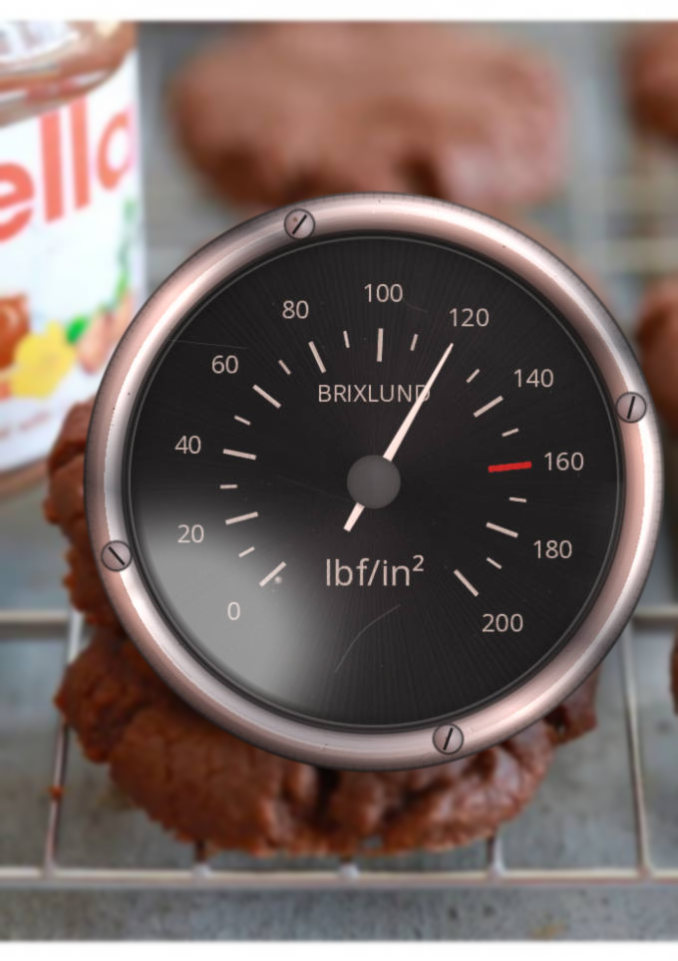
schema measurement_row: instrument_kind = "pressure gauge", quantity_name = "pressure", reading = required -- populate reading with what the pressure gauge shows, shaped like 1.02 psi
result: 120 psi
